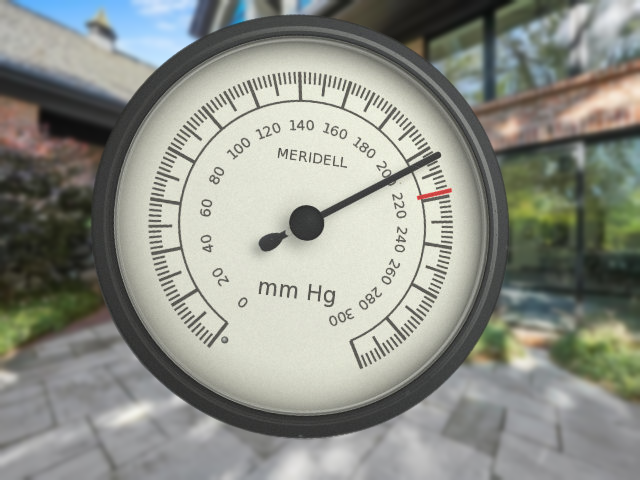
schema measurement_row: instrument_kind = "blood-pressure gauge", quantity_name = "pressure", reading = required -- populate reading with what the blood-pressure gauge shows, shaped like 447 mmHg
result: 204 mmHg
